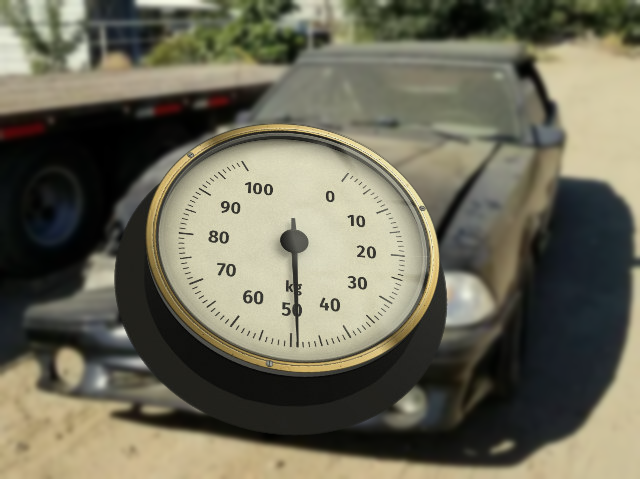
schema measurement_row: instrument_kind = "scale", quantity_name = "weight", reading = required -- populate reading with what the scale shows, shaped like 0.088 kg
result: 49 kg
